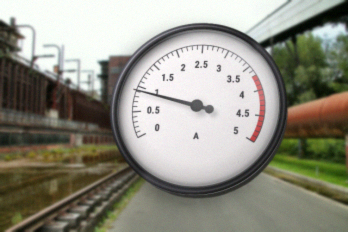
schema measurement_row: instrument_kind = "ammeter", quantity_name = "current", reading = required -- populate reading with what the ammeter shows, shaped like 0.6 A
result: 0.9 A
